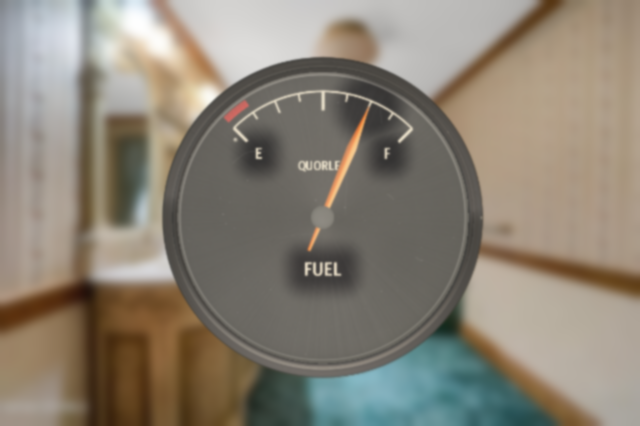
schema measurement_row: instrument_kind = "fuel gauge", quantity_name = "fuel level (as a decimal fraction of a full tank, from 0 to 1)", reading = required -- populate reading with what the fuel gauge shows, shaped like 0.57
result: 0.75
